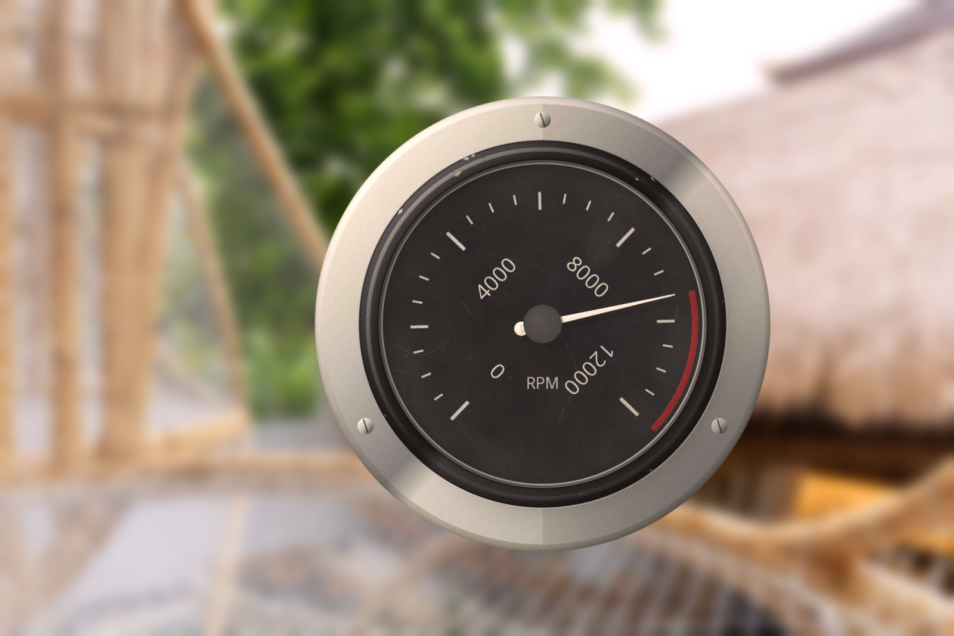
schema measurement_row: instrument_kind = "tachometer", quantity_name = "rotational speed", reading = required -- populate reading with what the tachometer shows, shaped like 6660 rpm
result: 9500 rpm
